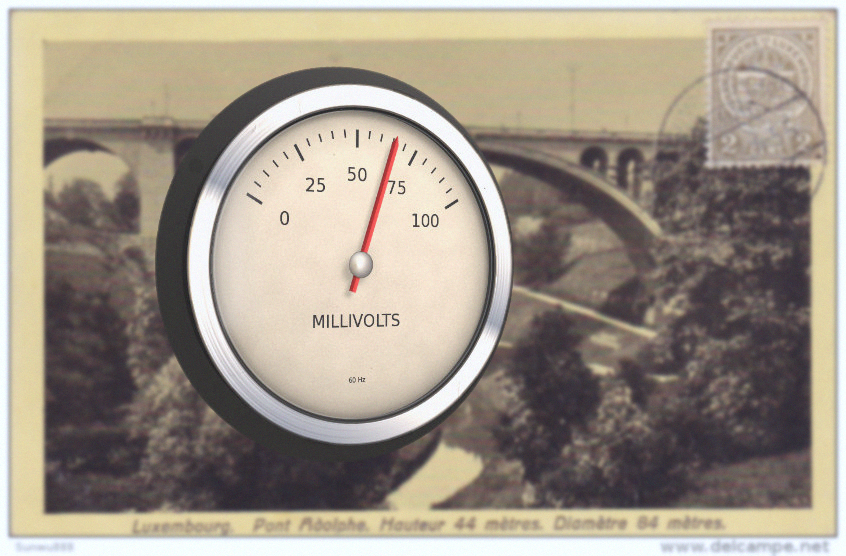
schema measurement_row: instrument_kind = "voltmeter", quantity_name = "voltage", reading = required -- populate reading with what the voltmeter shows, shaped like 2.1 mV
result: 65 mV
